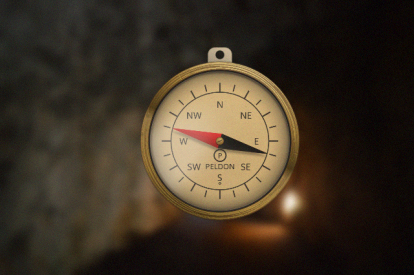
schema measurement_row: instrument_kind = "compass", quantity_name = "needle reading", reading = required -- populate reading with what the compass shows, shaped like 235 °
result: 285 °
